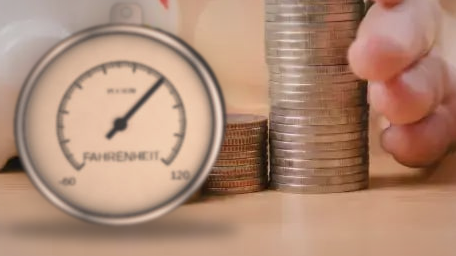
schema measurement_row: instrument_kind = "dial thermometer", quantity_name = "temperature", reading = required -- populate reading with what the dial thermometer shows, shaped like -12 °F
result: 60 °F
